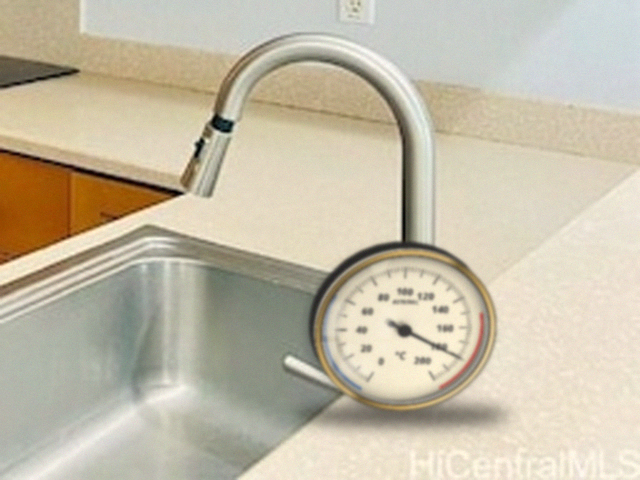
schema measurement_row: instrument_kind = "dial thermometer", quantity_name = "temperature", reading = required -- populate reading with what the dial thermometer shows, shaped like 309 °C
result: 180 °C
